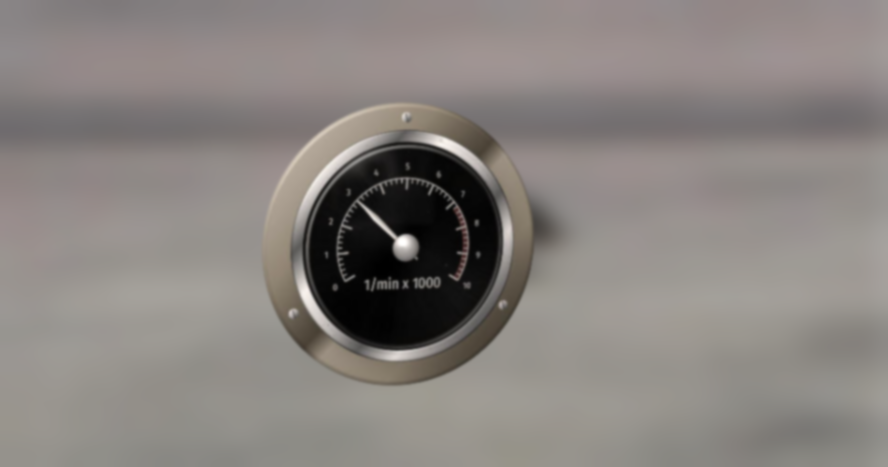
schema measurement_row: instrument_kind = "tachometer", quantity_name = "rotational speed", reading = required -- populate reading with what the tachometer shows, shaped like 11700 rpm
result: 3000 rpm
